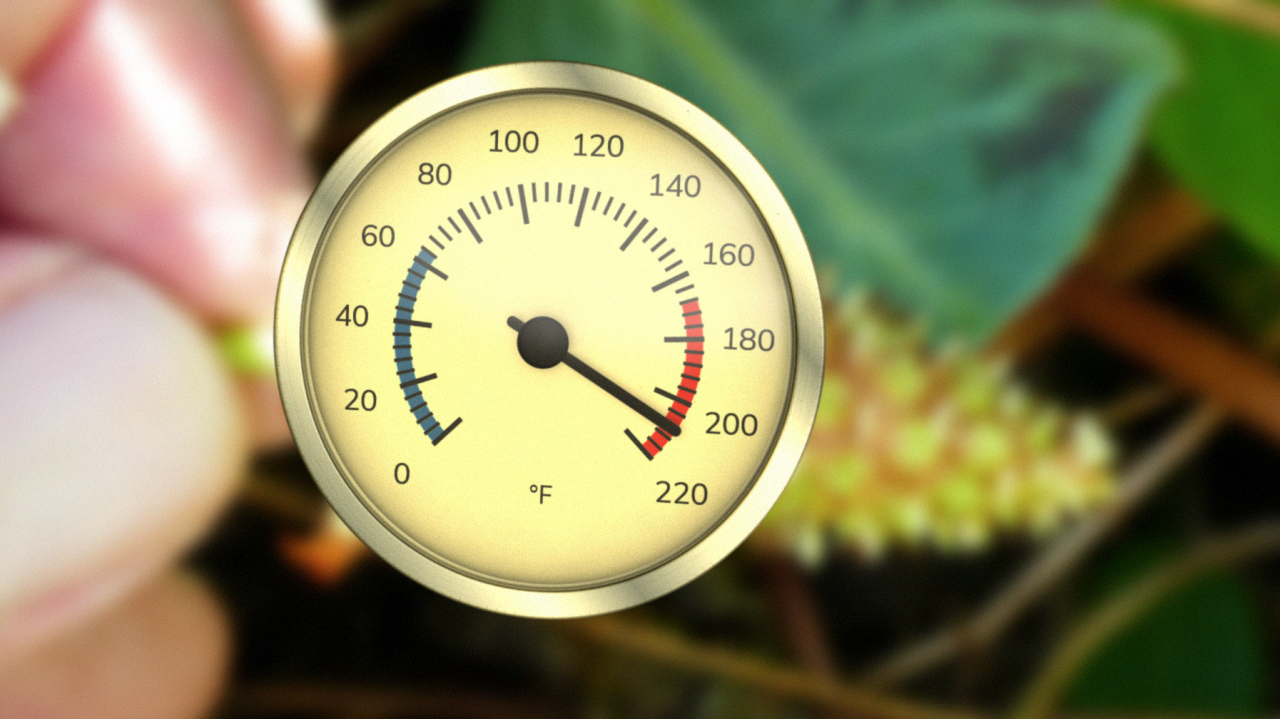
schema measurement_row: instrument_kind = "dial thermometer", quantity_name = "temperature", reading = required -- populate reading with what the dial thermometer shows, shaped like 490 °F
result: 208 °F
